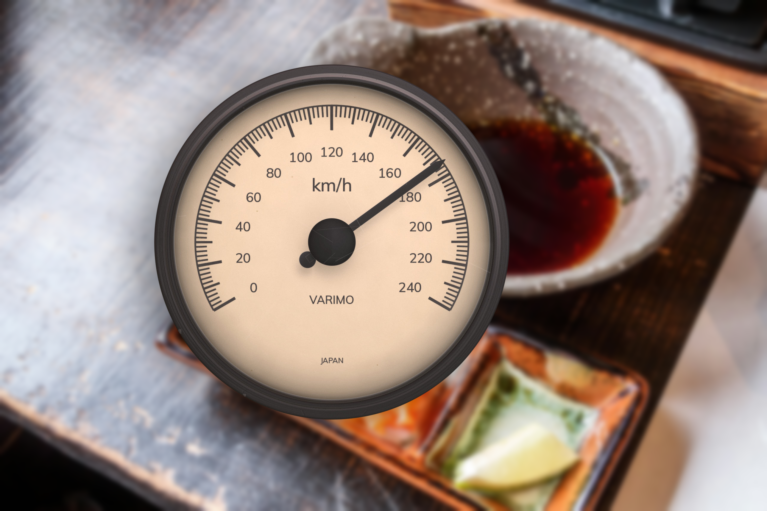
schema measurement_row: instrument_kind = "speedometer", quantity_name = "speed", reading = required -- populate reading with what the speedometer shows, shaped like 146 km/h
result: 174 km/h
